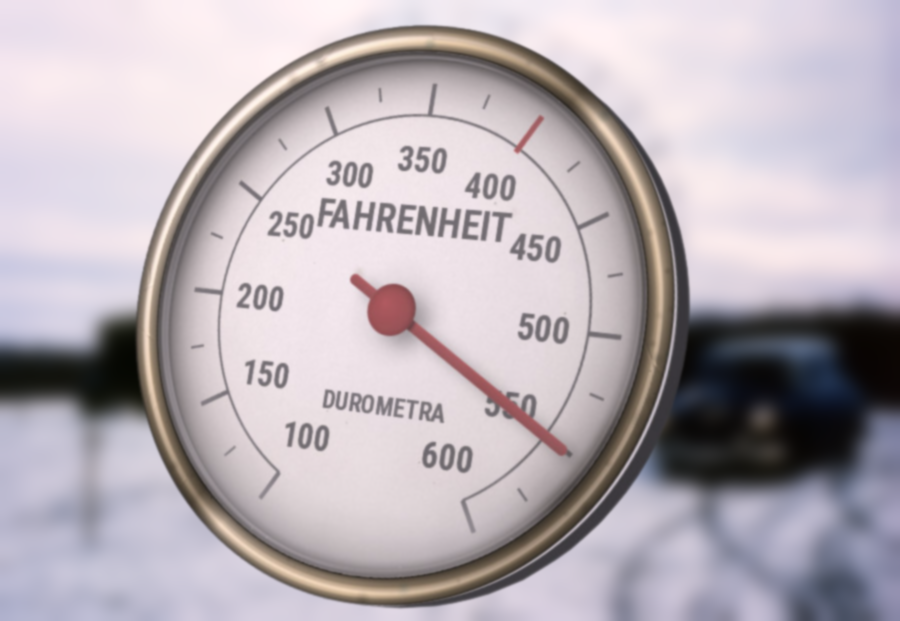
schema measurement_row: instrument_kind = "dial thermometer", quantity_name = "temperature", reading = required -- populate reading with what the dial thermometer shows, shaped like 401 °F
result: 550 °F
